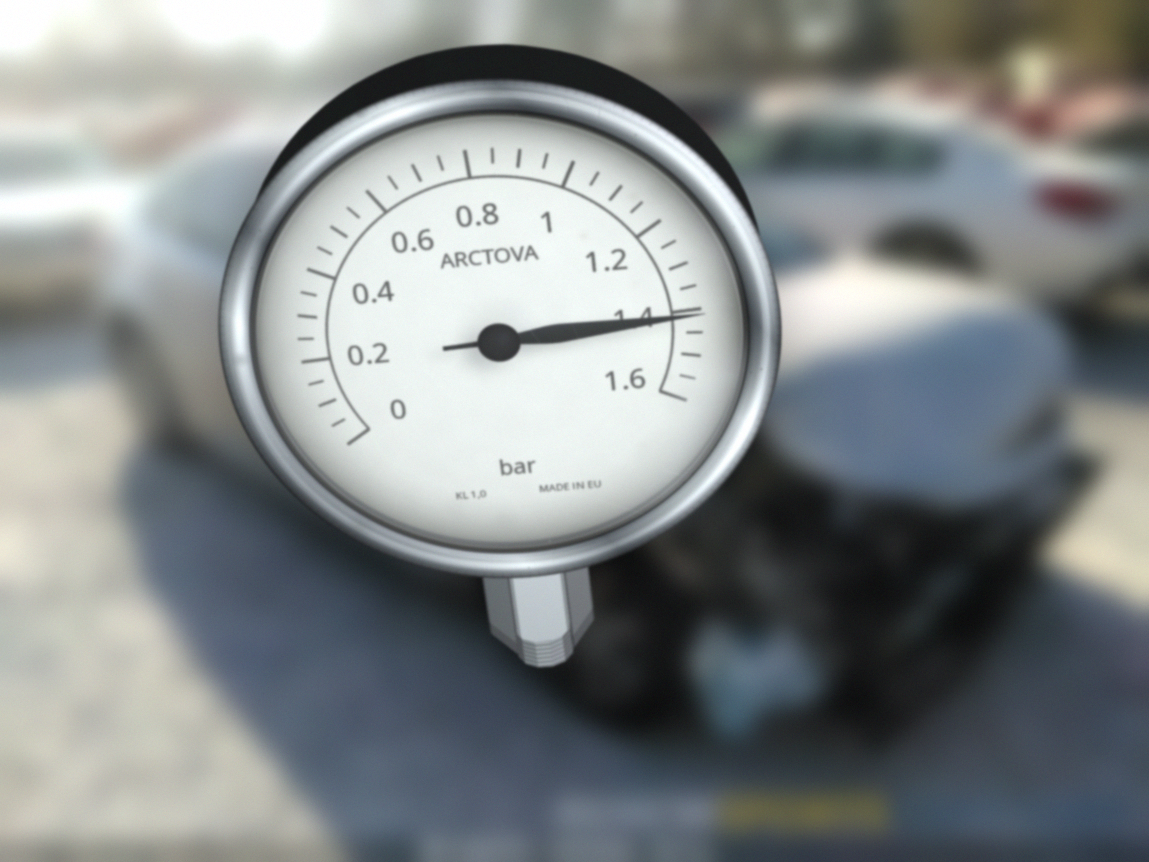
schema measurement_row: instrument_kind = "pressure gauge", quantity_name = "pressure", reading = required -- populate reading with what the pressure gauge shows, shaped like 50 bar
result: 1.4 bar
